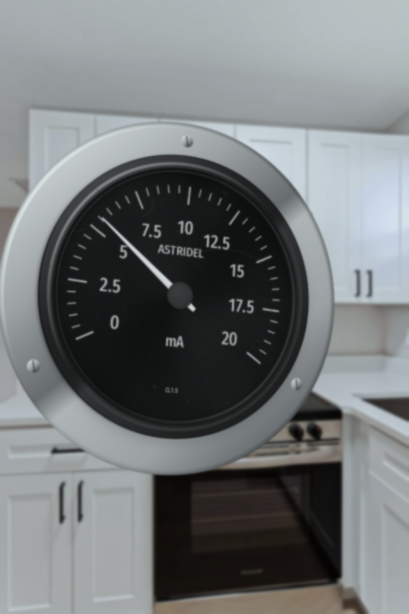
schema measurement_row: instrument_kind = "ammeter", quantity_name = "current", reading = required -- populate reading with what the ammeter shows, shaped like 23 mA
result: 5.5 mA
